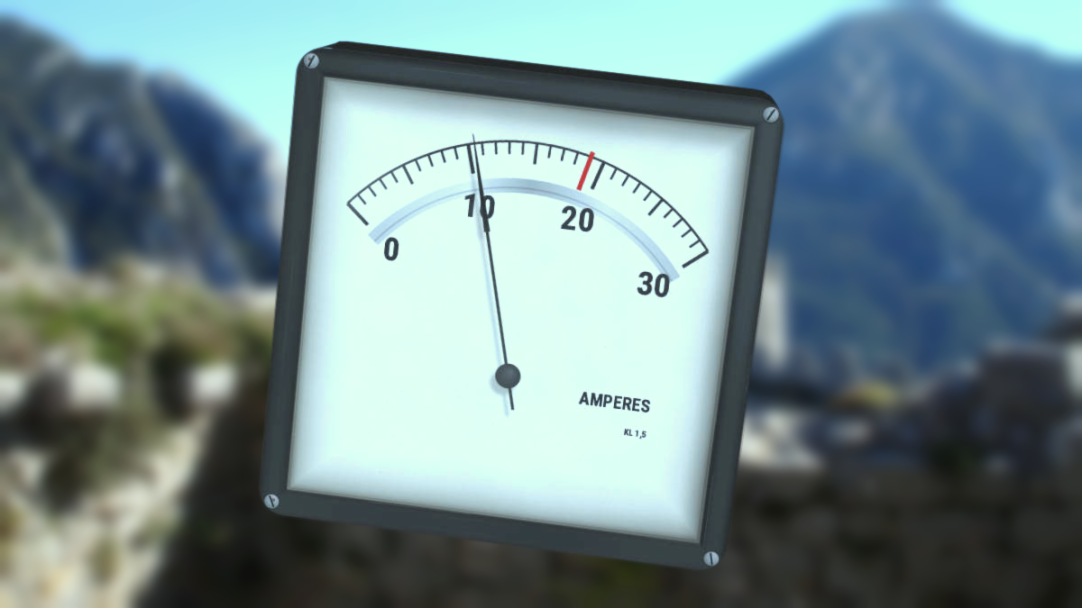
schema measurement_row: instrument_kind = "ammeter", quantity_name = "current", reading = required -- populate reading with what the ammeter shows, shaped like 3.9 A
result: 10.5 A
